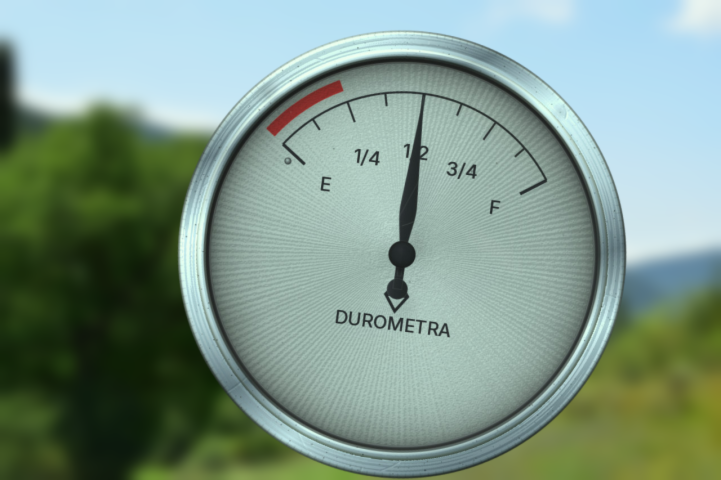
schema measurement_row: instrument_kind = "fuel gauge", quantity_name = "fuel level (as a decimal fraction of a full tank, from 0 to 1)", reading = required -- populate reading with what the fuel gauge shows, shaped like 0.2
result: 0.5
